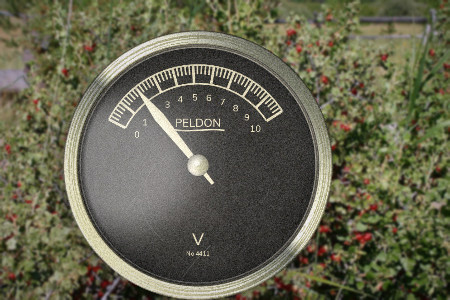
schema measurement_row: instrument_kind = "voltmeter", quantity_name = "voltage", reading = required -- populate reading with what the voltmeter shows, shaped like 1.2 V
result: 2 V
